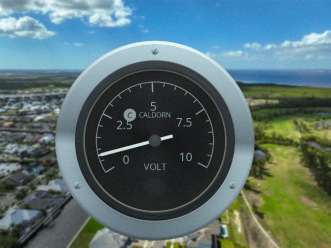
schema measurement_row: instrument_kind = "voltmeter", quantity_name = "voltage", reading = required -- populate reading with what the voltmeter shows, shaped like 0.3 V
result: 0.75 V
